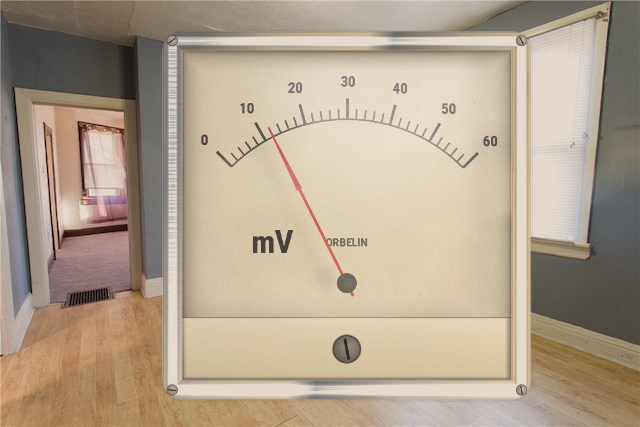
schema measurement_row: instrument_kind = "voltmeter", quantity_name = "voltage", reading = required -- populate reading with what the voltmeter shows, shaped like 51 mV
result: 12 mV
